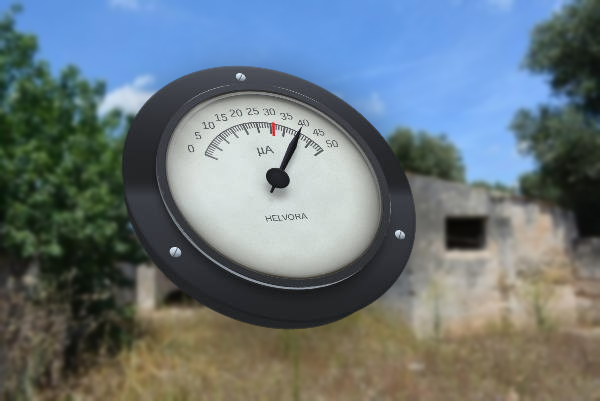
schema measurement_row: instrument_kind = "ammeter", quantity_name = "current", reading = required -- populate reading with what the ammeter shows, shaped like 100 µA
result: 40 µA
